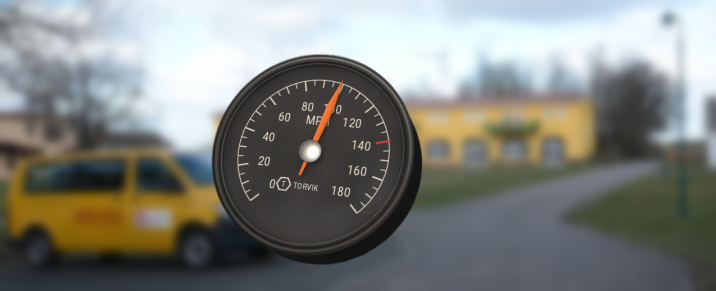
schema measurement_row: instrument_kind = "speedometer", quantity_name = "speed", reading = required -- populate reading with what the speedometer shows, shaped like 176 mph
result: 100 mph
